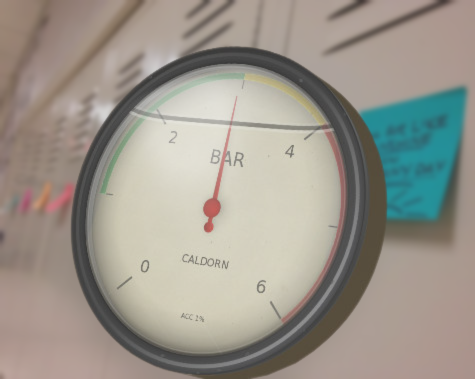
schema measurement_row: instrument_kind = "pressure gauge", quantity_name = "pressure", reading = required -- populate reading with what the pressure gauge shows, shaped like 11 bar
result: 3 bar
